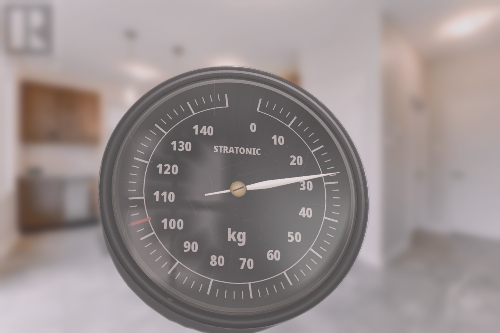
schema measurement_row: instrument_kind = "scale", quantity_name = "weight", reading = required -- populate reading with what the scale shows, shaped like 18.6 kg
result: 28 kg
